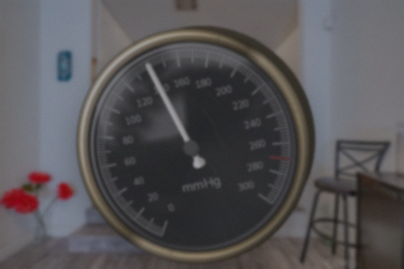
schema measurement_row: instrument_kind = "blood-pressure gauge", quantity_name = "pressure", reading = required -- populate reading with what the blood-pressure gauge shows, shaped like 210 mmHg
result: 140 mmHg
